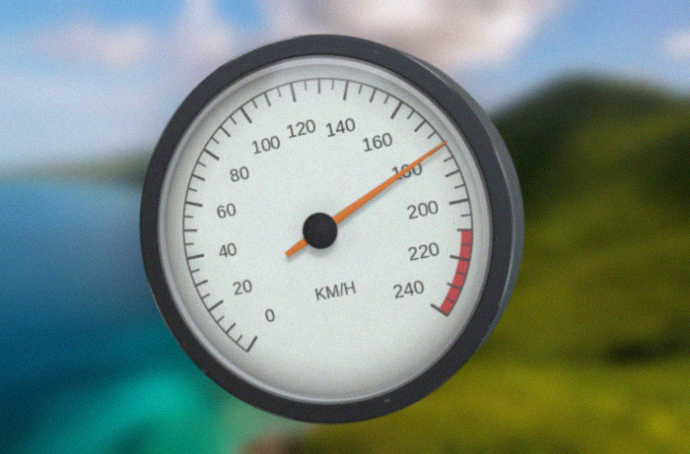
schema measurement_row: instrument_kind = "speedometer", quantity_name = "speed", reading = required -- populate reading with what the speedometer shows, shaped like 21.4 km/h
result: 180 km/h
